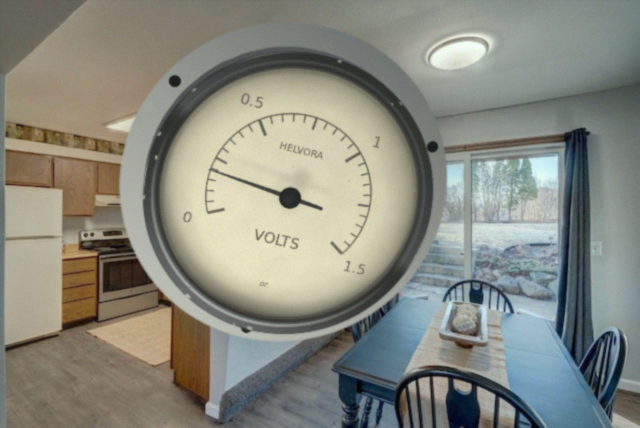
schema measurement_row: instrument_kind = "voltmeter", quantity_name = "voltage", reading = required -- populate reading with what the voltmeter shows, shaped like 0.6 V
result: 0.2 V
